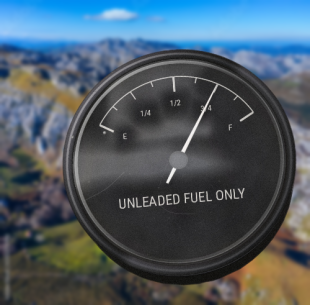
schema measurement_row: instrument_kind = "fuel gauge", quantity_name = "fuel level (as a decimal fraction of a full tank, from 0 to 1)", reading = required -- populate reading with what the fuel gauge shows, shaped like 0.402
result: 0.75
